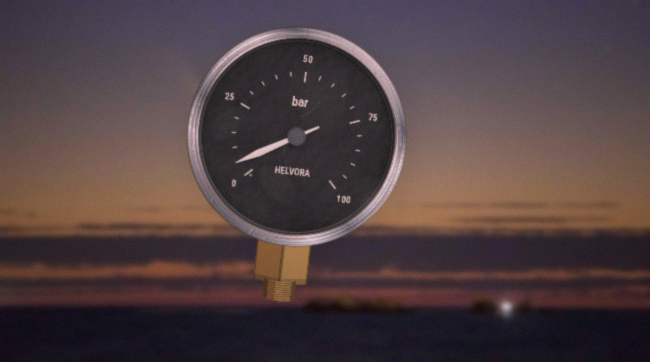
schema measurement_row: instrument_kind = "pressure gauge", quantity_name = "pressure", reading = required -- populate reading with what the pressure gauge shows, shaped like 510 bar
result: 5 bar
